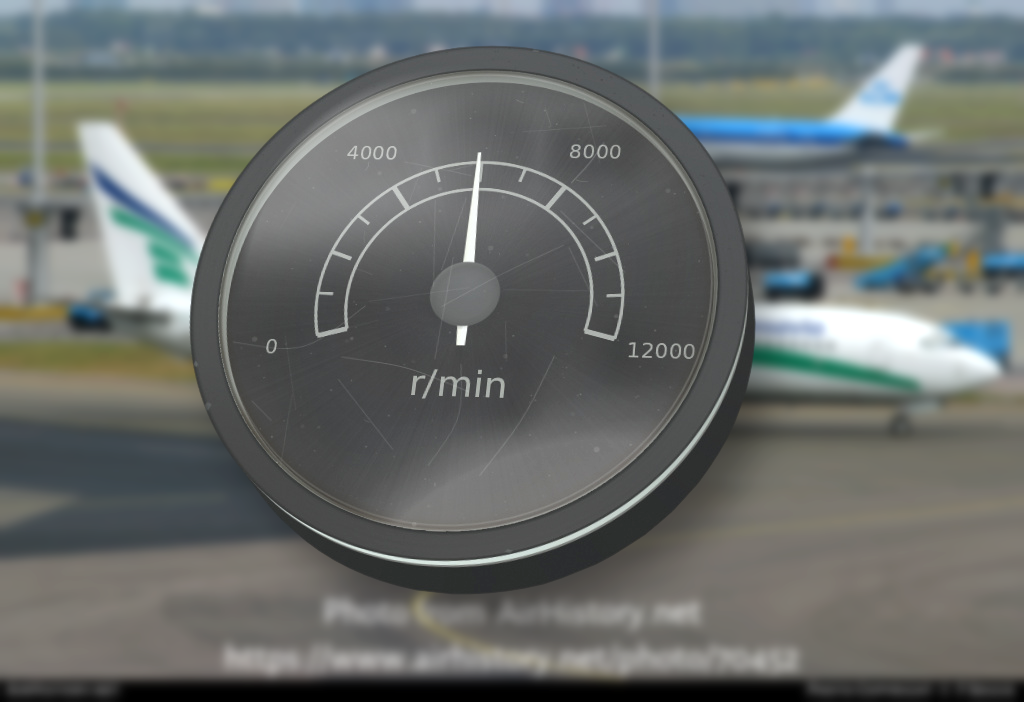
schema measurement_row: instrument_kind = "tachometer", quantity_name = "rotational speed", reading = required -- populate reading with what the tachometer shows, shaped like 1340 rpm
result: 6000 rpm
